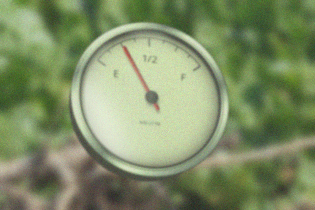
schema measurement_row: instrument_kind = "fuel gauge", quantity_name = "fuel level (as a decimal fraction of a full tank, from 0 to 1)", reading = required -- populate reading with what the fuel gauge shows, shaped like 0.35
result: 0.25
